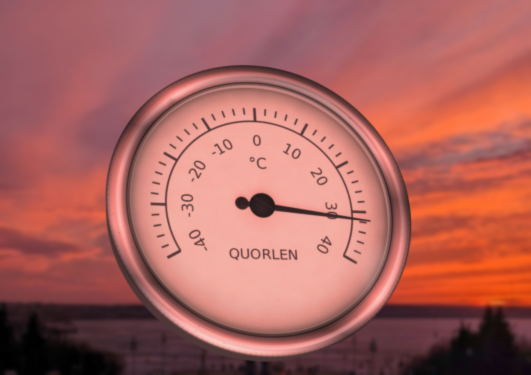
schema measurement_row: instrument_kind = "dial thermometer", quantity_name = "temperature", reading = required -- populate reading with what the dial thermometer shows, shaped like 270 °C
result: 32 °C
